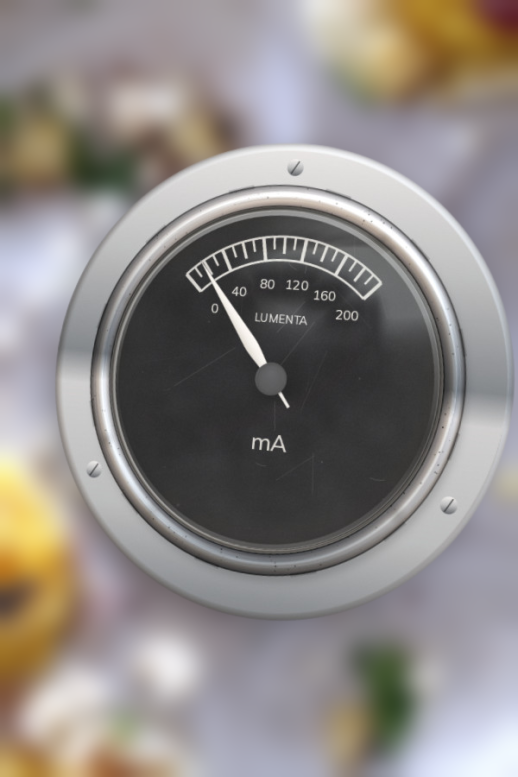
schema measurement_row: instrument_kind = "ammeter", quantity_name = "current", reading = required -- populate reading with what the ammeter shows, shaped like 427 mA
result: 20 mA
